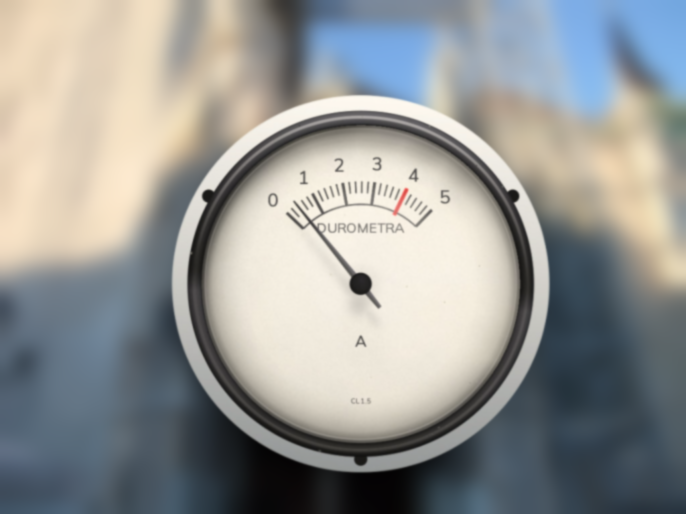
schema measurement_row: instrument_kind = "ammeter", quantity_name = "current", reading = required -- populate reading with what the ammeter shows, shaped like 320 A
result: 0.4 A
